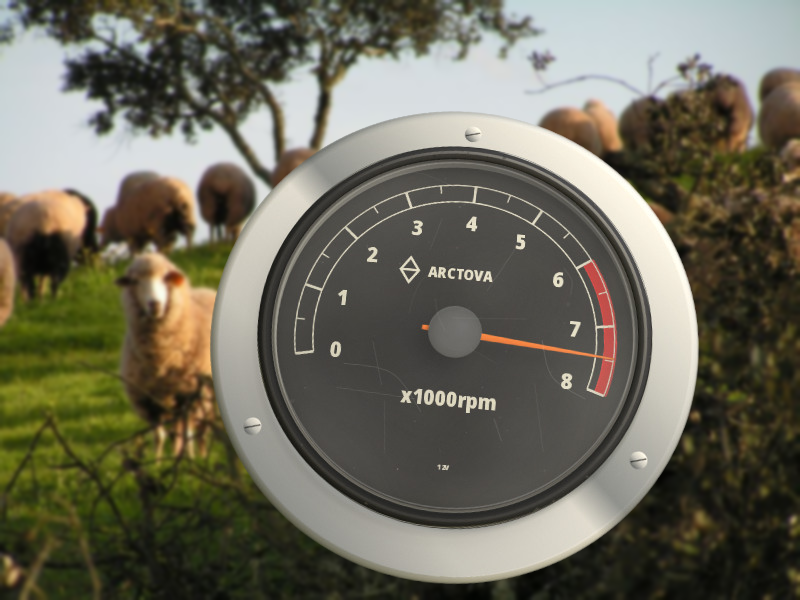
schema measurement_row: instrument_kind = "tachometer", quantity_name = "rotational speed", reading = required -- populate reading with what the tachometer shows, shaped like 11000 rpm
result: 7500 rpm
